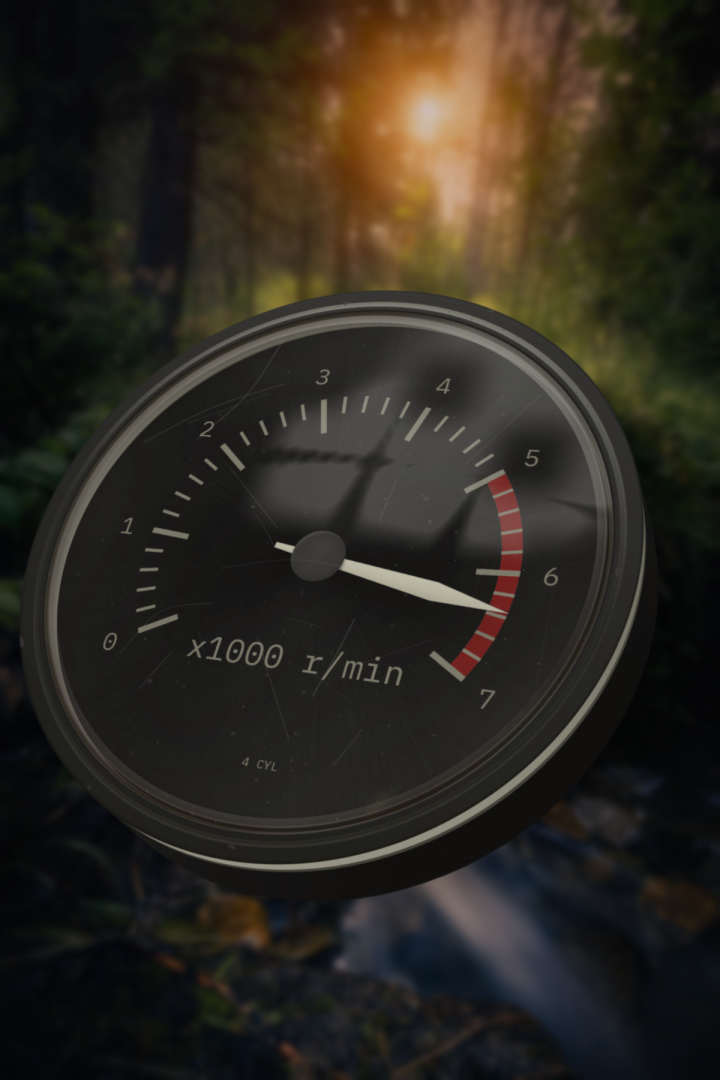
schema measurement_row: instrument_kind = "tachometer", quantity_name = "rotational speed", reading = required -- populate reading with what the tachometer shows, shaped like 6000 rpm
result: 6400 rpm
